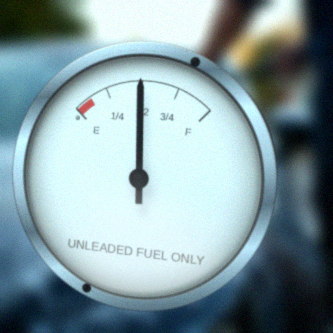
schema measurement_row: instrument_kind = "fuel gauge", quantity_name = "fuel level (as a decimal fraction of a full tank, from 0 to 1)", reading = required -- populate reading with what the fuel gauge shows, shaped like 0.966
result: 0.5
